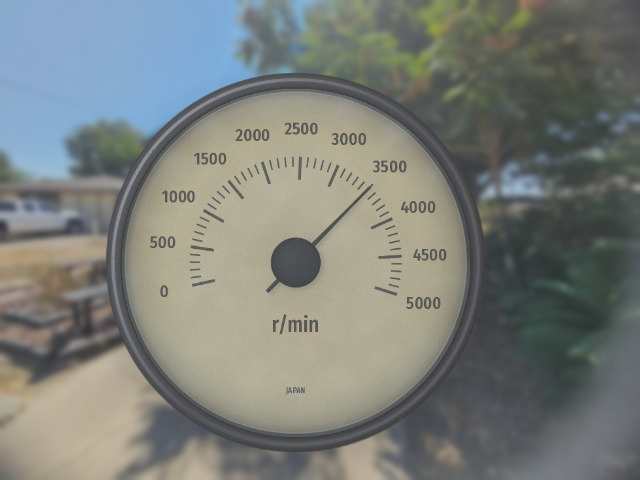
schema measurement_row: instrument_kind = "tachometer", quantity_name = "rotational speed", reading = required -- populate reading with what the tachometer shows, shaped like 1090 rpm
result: 3500 rpm
